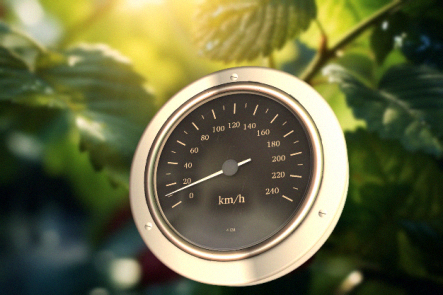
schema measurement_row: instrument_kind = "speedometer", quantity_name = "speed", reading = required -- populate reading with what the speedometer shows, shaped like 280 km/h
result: 10 km/h
